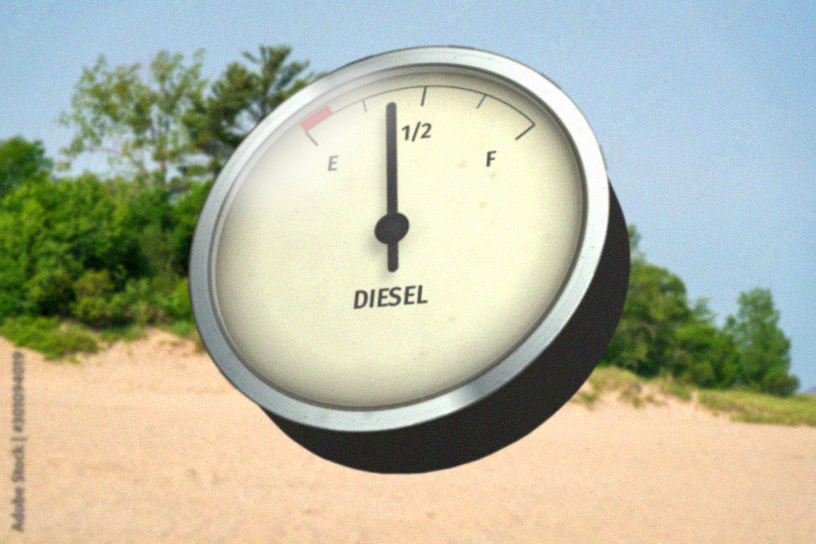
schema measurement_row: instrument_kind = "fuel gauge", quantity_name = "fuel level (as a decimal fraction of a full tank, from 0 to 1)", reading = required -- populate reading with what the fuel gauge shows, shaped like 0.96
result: 0.375
